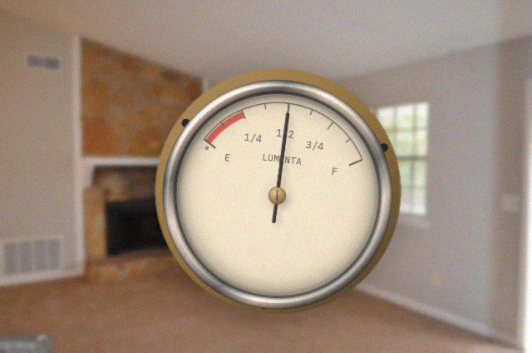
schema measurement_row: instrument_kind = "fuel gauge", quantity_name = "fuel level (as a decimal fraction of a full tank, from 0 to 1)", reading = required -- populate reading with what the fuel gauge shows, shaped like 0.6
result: 0.5
